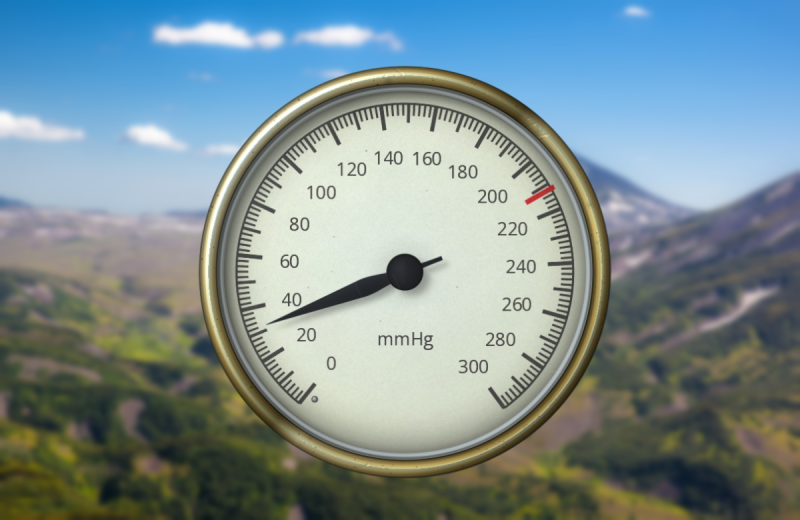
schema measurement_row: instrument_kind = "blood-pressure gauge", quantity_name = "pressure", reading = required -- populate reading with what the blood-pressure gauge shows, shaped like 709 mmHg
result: 32 mmHg
